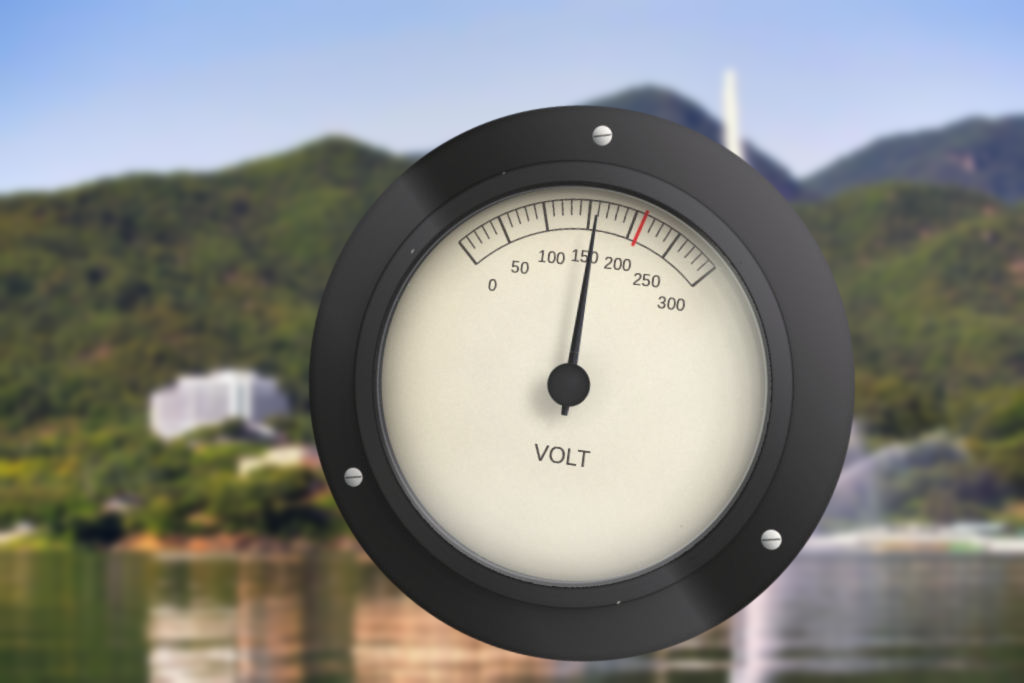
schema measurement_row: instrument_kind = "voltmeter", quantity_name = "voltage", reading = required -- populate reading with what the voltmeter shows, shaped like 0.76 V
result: 160 V
